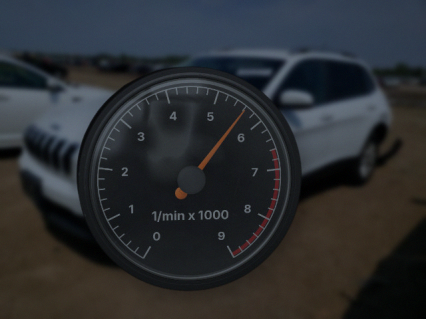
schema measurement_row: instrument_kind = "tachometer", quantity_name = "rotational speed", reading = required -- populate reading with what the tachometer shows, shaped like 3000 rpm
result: 5600 rpm
